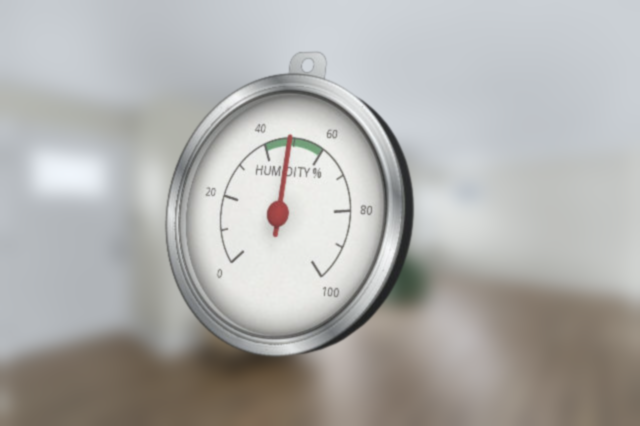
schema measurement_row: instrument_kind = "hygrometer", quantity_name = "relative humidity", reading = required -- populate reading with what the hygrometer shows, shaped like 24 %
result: 50 %
